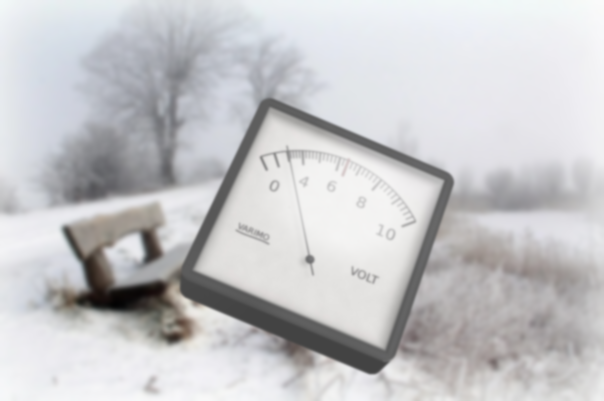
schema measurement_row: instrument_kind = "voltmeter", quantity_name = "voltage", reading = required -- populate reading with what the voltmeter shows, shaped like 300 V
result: 3 V
